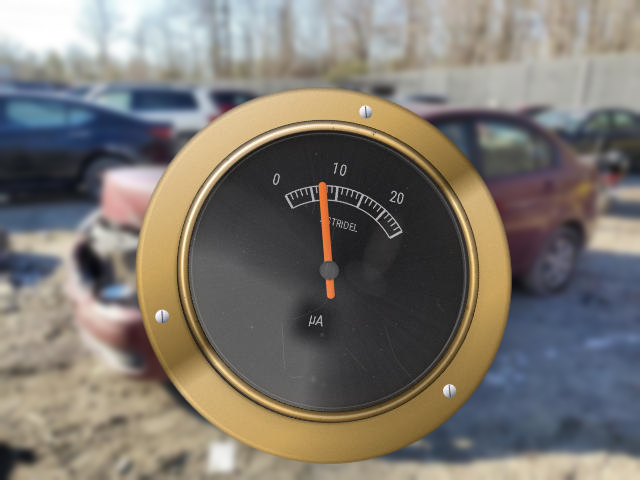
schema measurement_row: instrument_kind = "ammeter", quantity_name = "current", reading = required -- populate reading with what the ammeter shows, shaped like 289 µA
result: 7 µA
